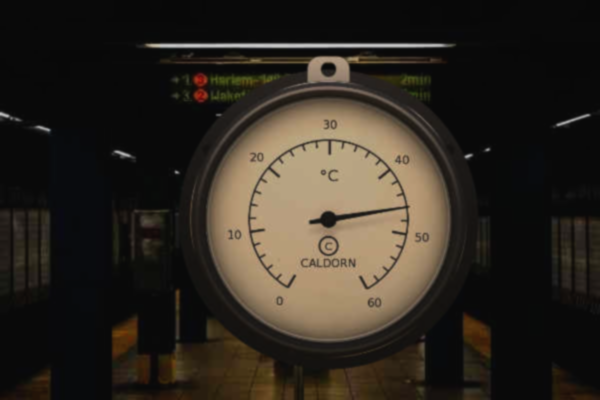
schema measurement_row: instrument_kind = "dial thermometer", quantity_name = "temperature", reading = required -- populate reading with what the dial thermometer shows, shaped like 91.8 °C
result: 46 °C
